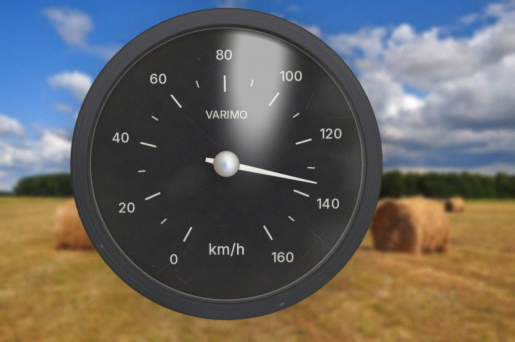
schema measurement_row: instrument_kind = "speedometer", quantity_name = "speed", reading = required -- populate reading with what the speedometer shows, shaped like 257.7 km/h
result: 135 km/h
